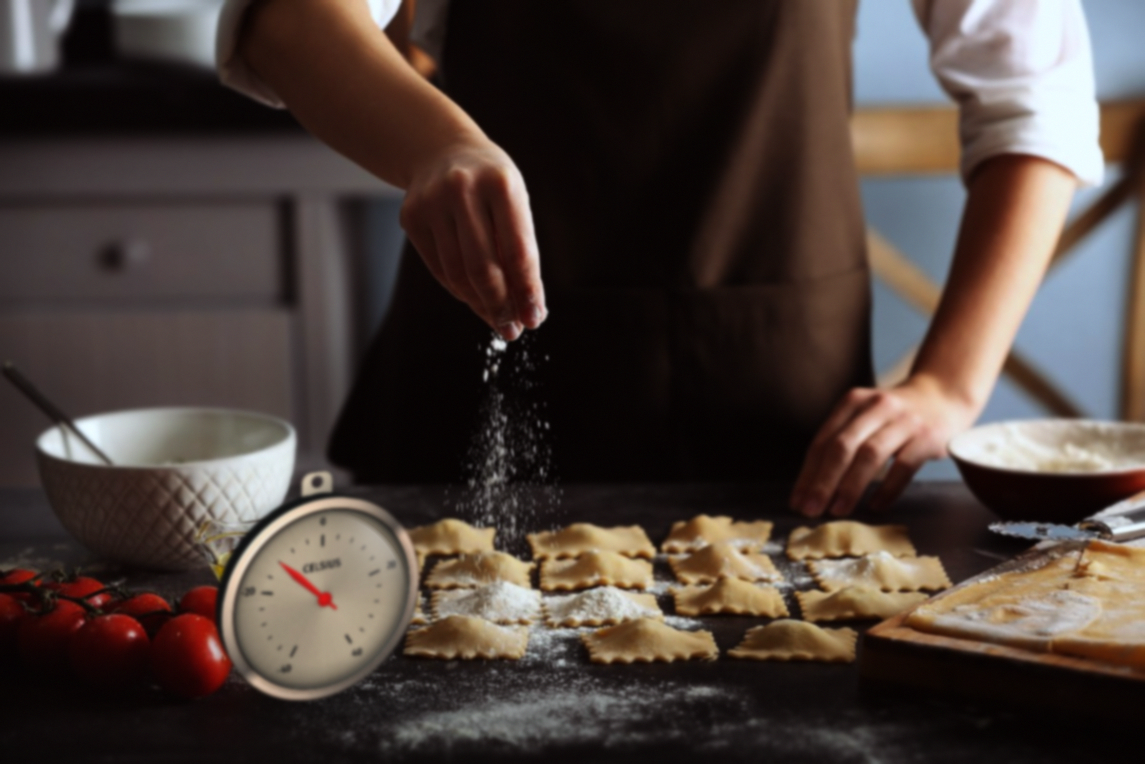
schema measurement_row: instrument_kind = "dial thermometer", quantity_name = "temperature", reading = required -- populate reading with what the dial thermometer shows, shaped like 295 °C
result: -12 °C
